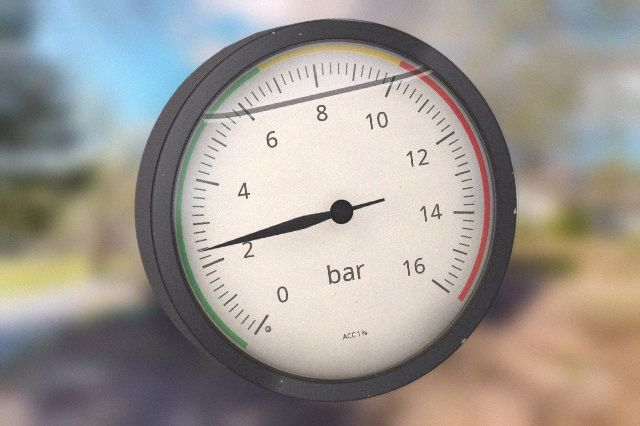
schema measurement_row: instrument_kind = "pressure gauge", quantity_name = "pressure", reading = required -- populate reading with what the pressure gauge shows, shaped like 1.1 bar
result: 2.4 bar
